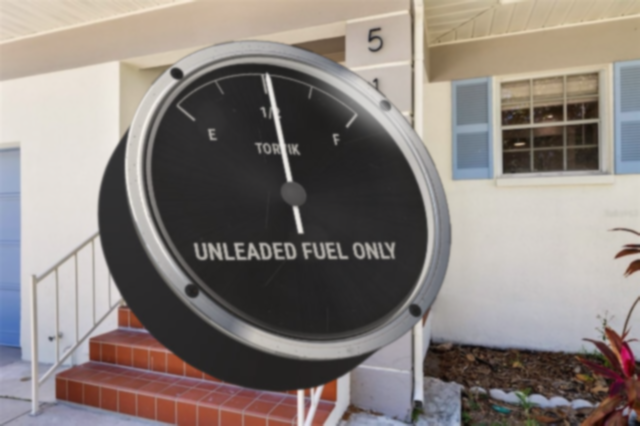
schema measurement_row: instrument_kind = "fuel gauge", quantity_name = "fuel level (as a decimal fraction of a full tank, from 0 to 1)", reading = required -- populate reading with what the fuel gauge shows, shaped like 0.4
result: 0.5
